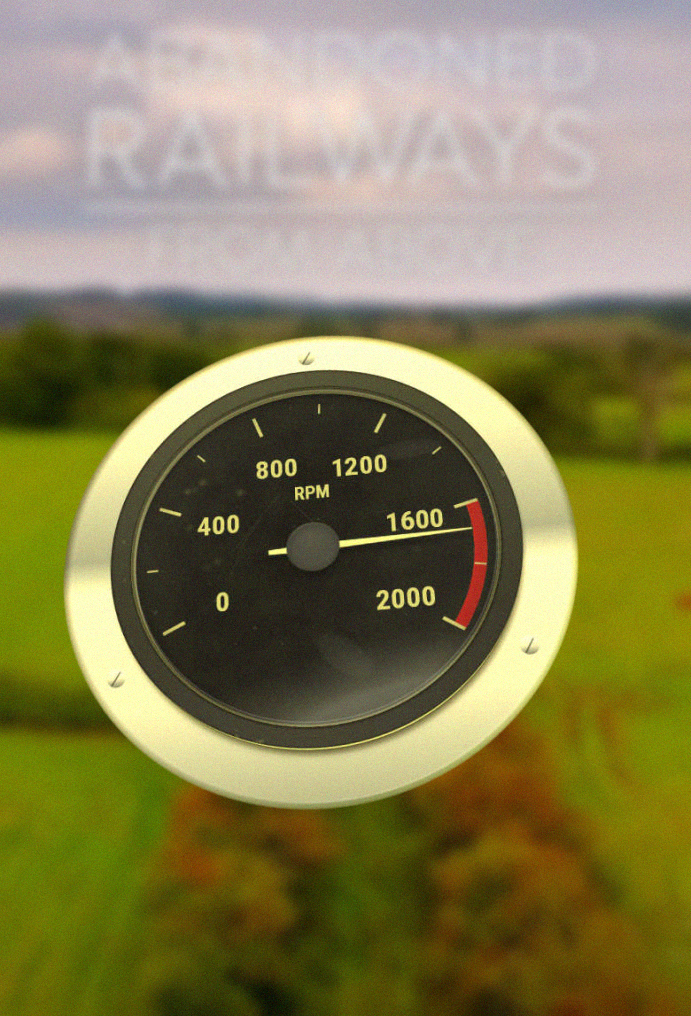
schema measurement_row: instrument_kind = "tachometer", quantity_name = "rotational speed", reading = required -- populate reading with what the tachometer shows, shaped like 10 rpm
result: 1700 rpm
